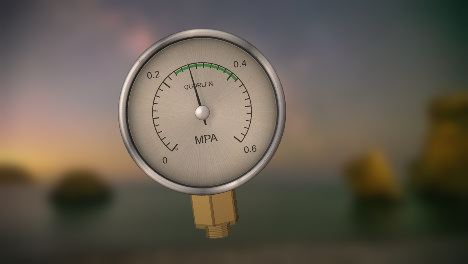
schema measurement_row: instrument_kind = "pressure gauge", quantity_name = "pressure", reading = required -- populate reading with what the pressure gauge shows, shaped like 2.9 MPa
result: 0.28 MPa
